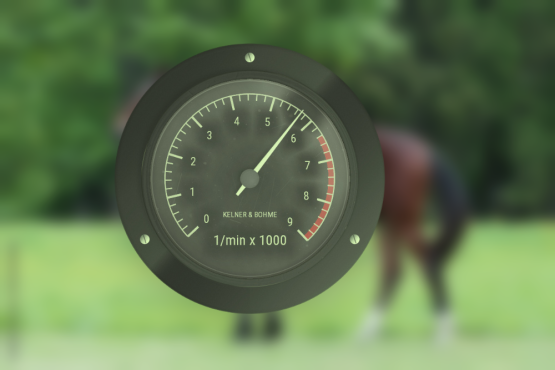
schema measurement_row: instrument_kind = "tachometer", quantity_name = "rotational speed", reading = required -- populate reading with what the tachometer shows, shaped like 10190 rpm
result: 5700 rpm
